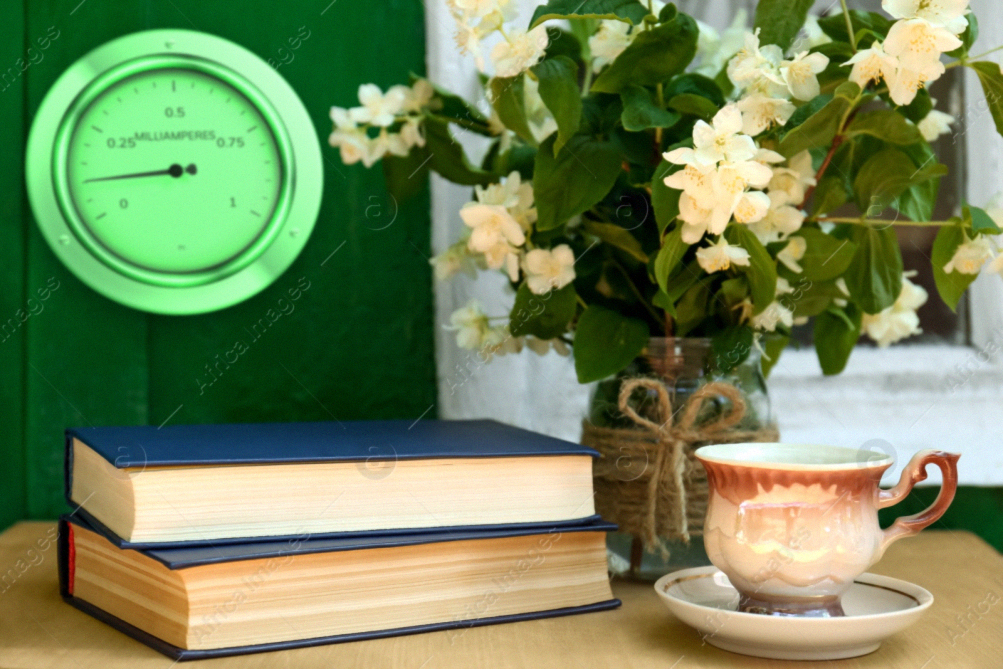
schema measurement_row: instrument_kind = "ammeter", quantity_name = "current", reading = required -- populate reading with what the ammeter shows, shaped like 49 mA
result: 0.1 mA
